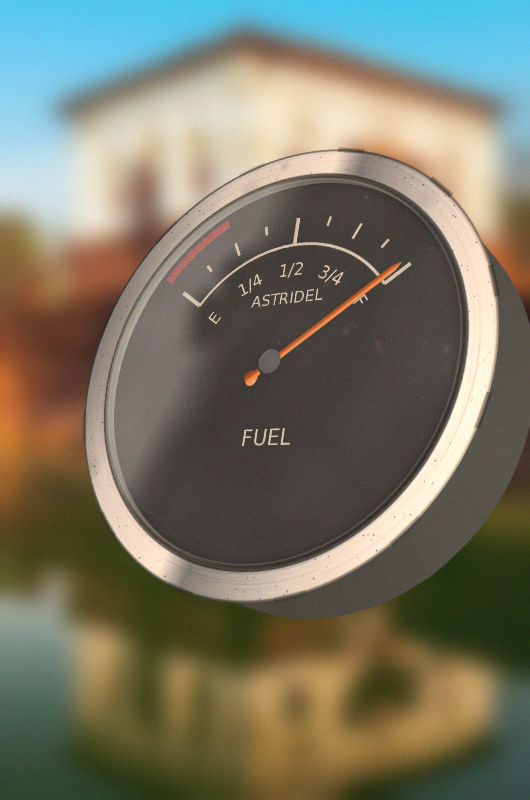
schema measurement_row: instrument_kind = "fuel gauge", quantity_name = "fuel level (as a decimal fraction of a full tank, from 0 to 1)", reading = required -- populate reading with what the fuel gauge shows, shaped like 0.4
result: 1
